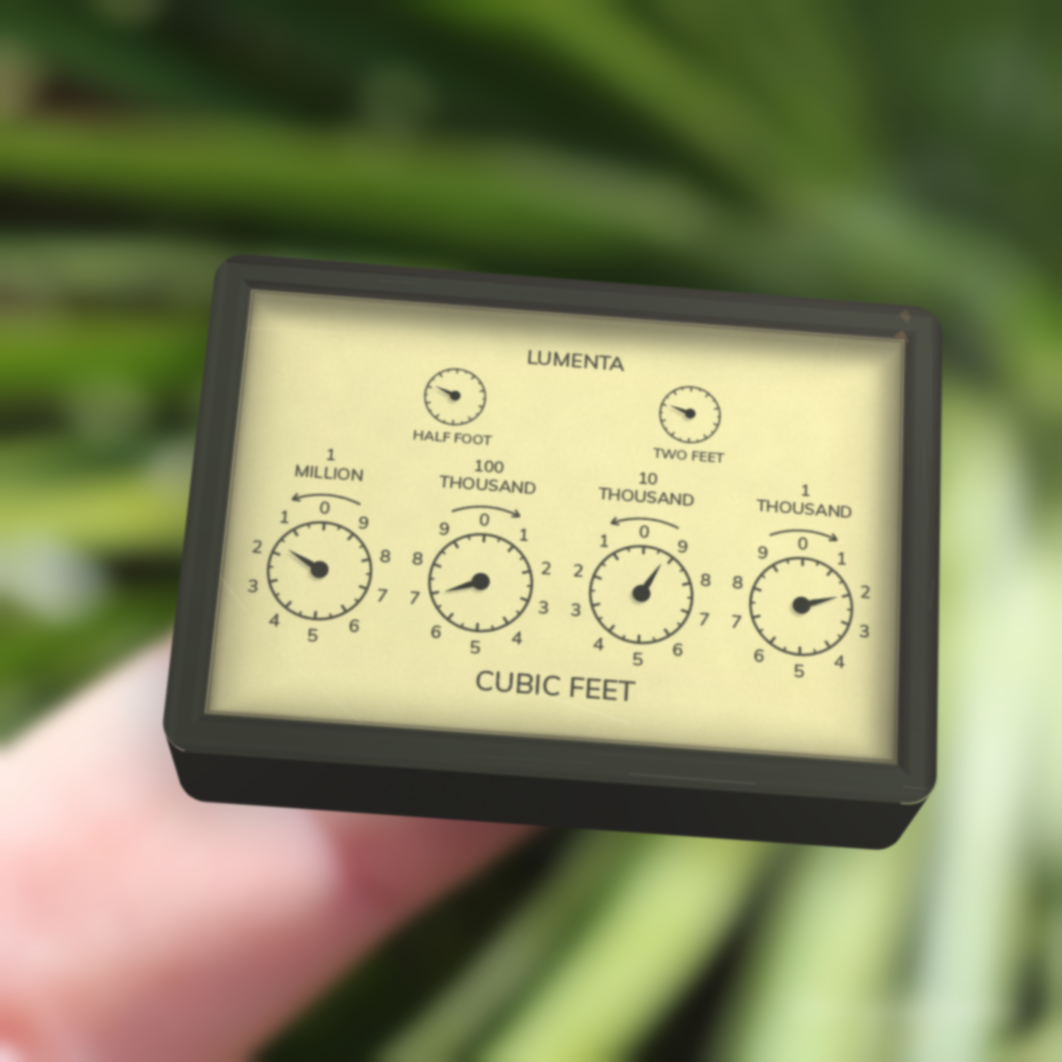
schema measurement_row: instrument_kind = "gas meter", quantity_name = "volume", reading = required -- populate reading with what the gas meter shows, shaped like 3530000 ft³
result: 169200 ft³
